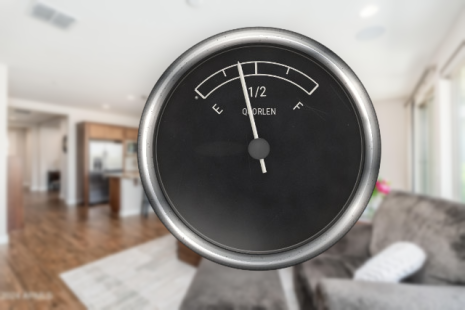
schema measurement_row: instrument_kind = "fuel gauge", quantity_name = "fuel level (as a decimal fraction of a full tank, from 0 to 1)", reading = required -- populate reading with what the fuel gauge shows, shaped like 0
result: 0.375
